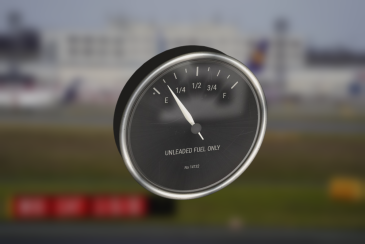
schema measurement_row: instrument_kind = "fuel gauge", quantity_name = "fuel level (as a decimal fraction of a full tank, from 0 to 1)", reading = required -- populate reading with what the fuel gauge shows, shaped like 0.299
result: 0.125
